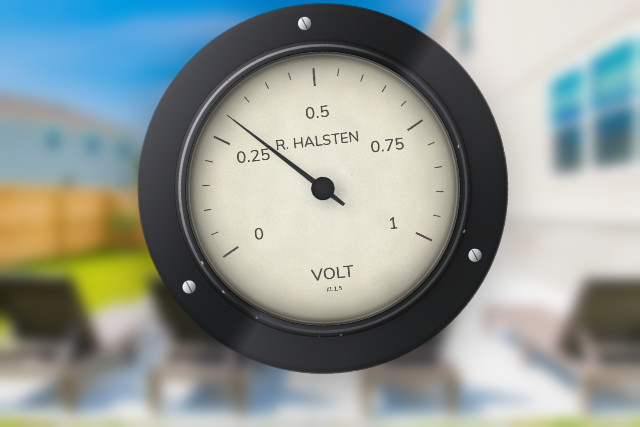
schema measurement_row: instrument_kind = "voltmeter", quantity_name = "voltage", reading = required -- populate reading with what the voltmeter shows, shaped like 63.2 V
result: 0.3 V
